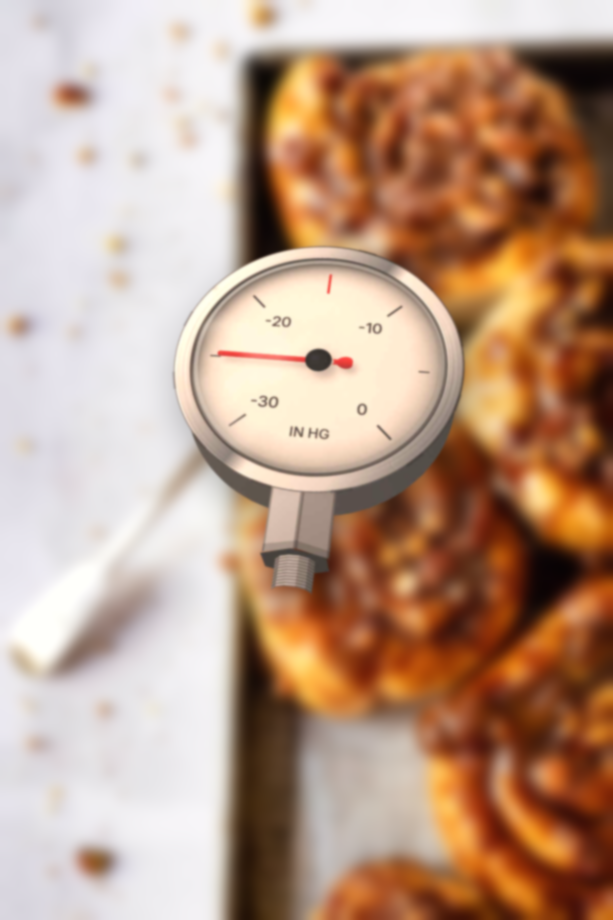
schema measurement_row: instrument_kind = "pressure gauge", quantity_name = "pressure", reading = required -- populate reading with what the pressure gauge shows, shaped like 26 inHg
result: -25 inHg
